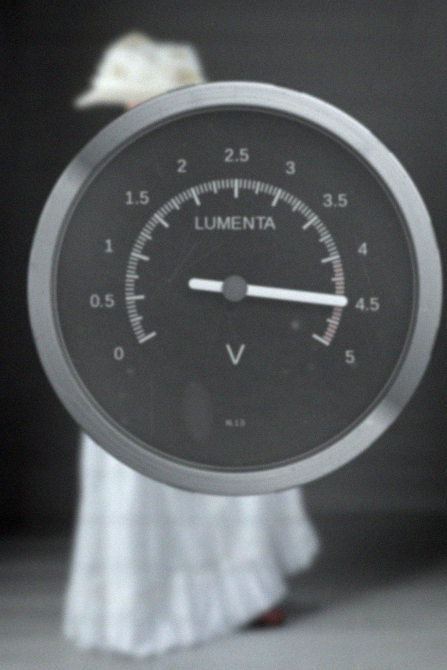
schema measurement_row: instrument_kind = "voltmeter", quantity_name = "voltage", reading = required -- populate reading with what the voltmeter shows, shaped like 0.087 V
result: 4.5 V
